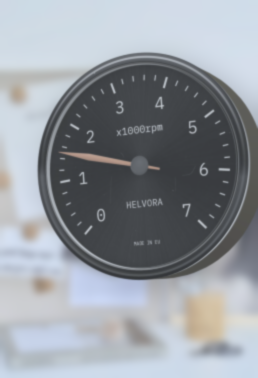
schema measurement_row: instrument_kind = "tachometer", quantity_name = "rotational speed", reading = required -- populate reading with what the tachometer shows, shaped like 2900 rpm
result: 1500 rpm
